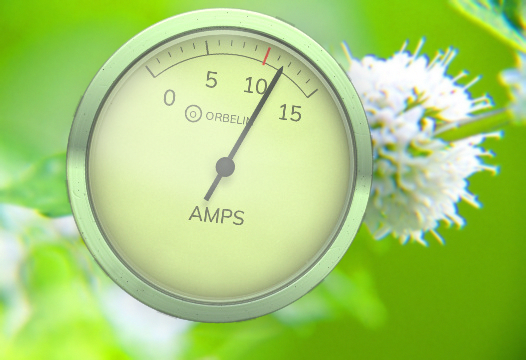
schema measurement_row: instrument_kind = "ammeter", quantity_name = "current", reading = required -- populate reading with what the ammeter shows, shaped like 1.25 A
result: 11.5 A
